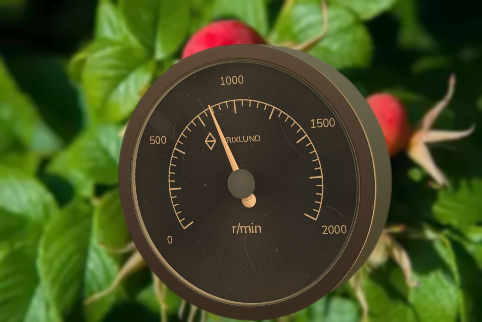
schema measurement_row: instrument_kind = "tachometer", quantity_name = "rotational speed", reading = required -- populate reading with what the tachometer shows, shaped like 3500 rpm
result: 850 rpm
